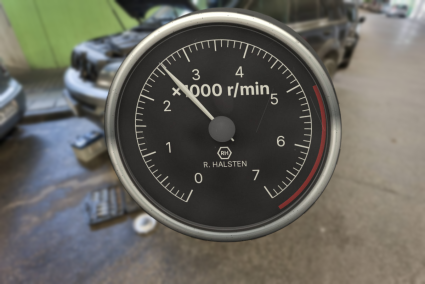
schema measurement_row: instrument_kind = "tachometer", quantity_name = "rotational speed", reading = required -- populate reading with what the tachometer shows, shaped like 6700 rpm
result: 2600 rpm
